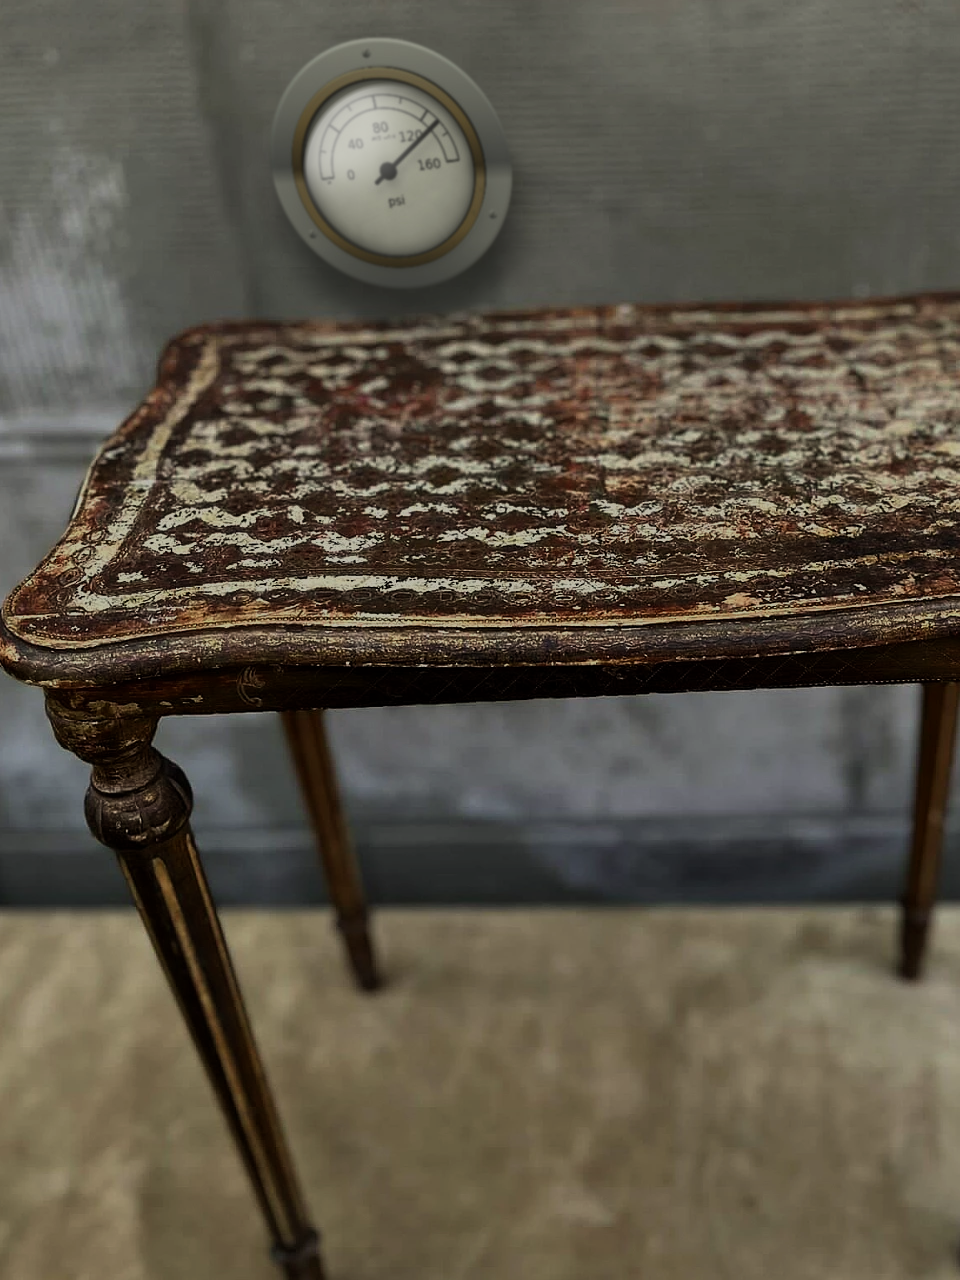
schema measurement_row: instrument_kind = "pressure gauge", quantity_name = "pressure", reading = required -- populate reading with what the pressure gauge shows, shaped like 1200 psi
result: 130 psi
